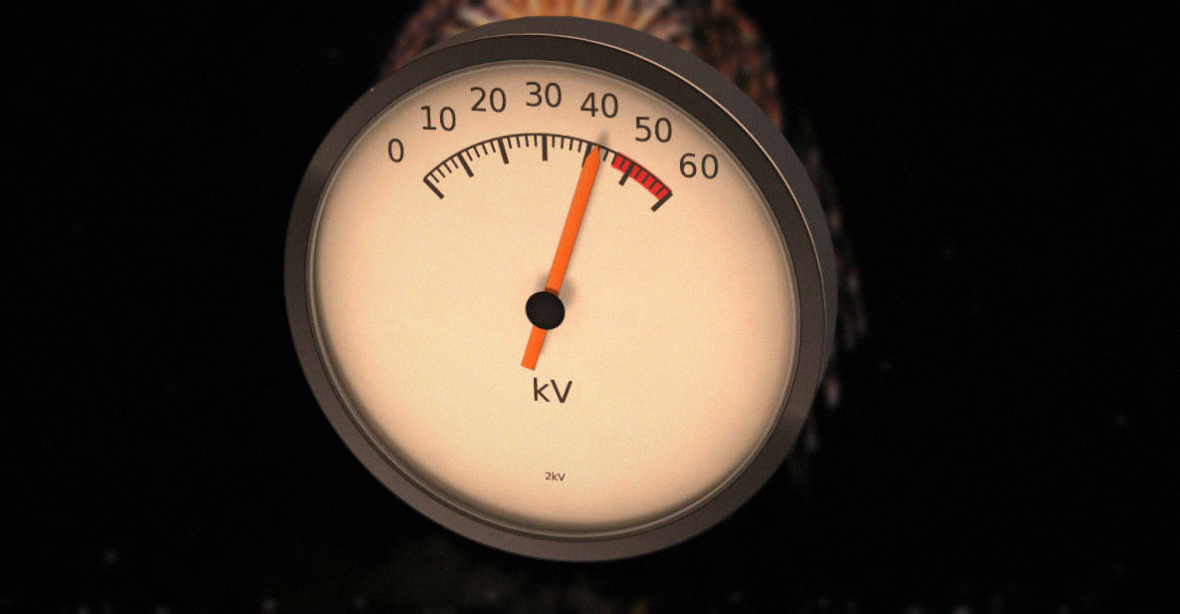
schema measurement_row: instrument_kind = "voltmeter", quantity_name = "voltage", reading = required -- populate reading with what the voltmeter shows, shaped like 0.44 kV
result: 42 kV
